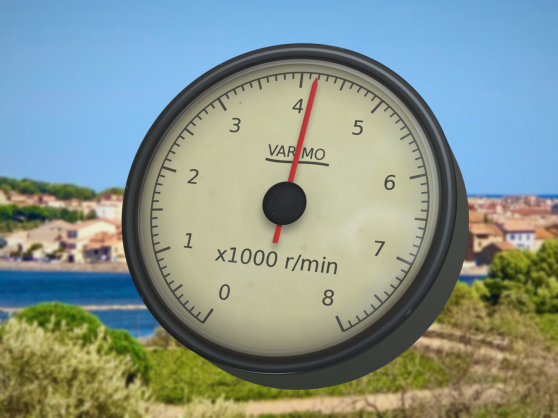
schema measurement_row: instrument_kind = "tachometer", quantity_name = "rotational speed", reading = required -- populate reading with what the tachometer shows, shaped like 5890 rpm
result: 4200 rpm
